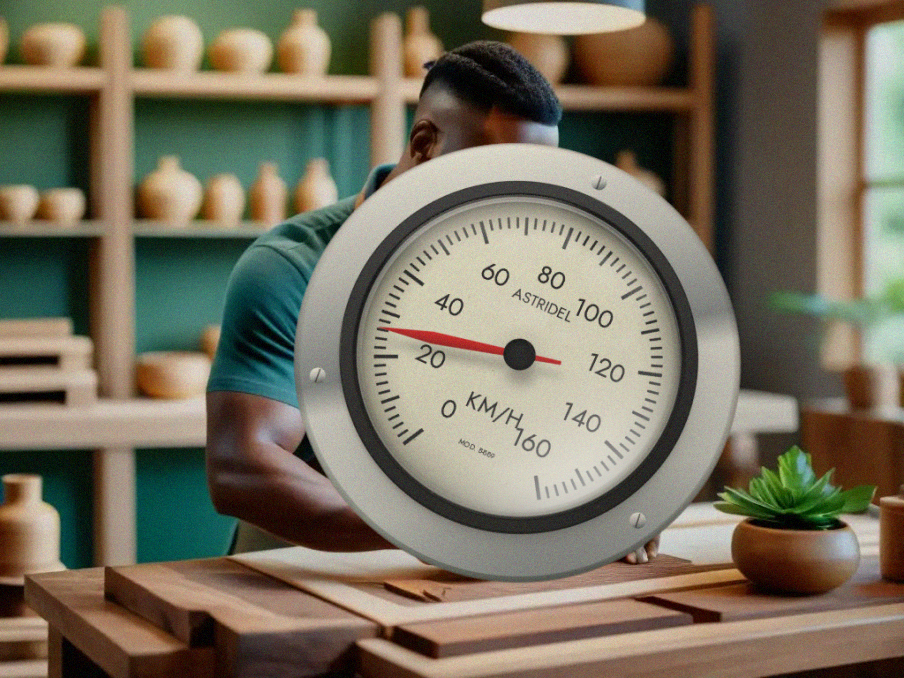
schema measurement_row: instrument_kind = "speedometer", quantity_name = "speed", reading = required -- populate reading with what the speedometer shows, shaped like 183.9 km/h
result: 26 km/h
